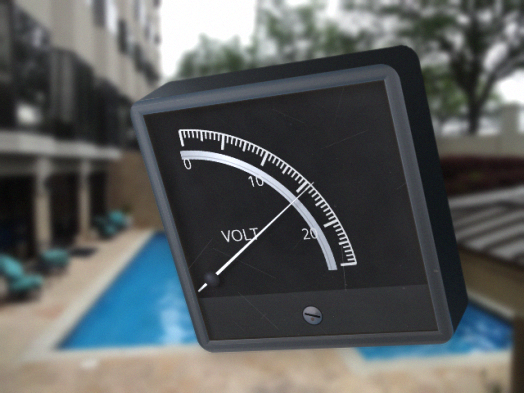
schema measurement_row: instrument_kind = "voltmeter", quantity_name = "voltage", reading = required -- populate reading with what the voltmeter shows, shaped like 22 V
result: 15.5 V
